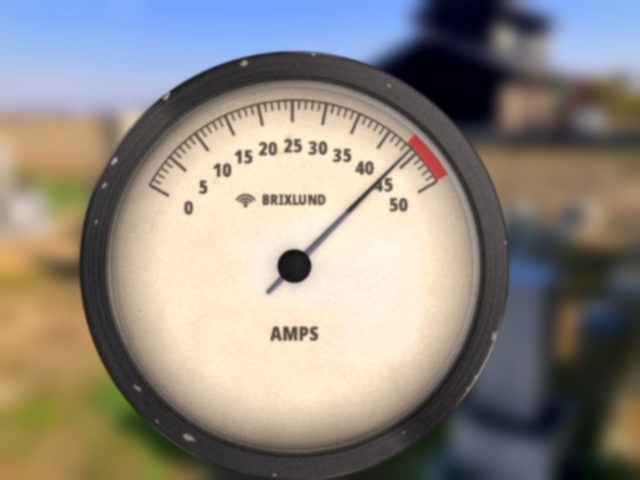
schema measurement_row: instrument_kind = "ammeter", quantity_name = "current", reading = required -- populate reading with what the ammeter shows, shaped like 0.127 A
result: 44 A
